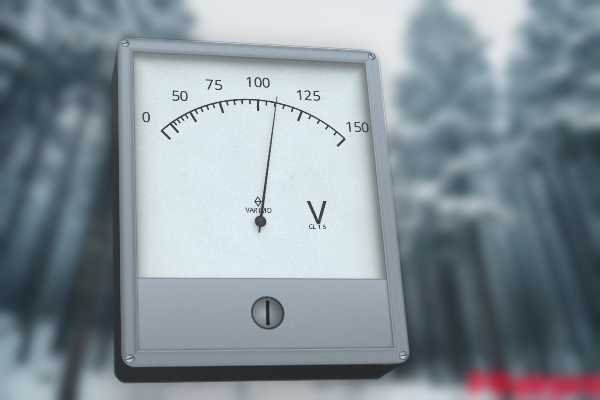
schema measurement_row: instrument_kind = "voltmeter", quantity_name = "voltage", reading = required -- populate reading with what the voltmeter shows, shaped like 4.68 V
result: 110 V
